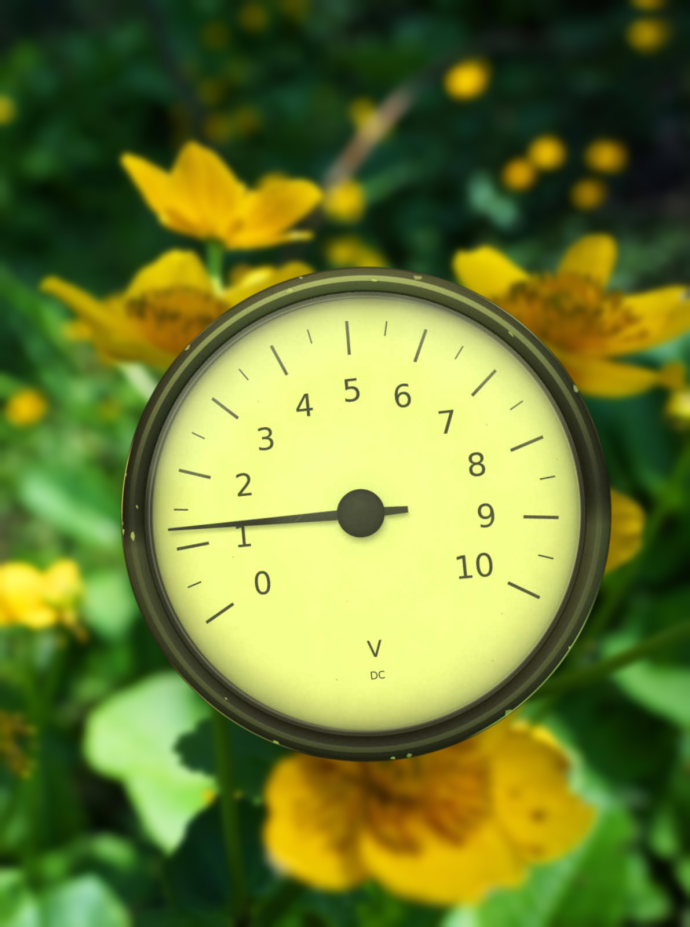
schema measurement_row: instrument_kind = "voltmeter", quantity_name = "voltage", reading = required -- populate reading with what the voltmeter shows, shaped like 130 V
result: 1.25 V
